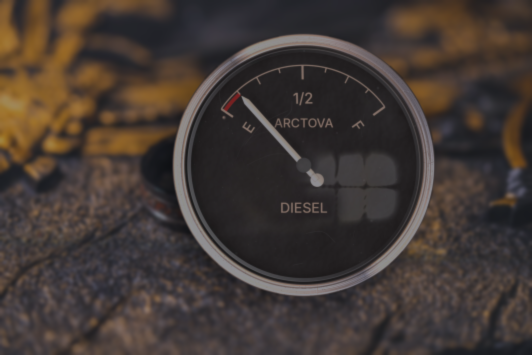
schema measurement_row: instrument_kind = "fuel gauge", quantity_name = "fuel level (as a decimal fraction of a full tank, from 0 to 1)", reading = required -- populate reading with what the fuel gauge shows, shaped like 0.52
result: 0.125
